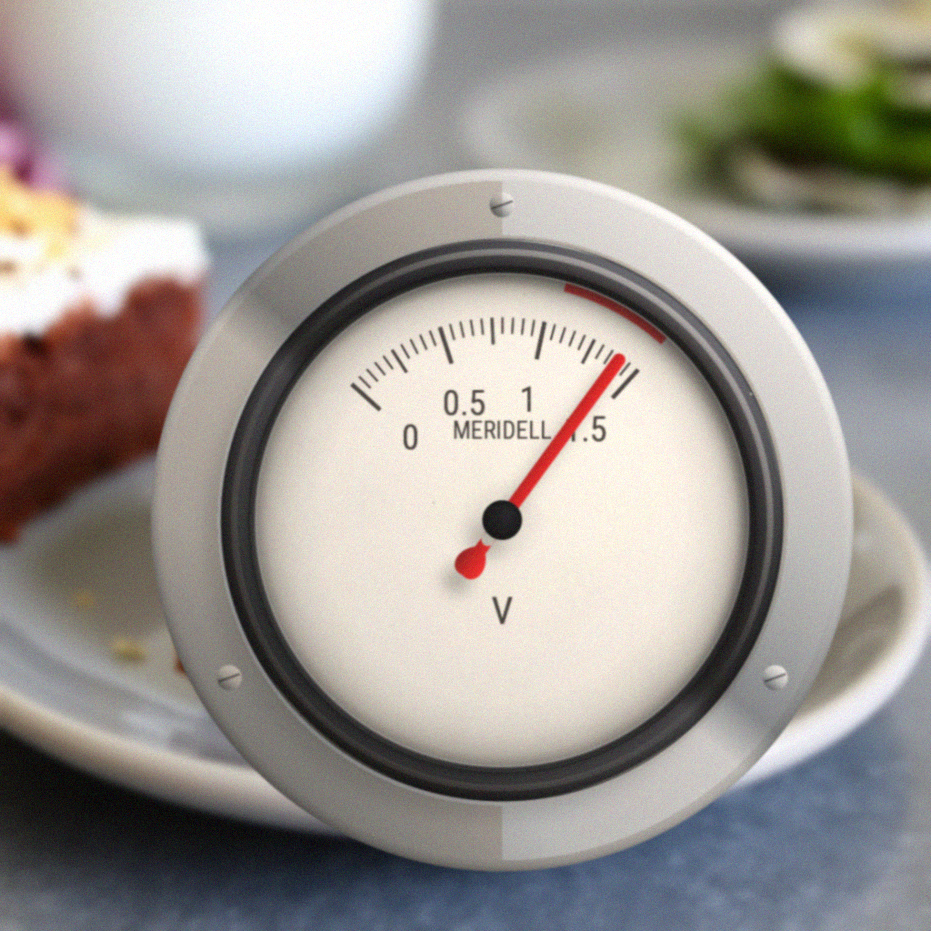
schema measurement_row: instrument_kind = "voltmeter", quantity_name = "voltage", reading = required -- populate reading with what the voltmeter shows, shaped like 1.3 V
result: 1.4 V
